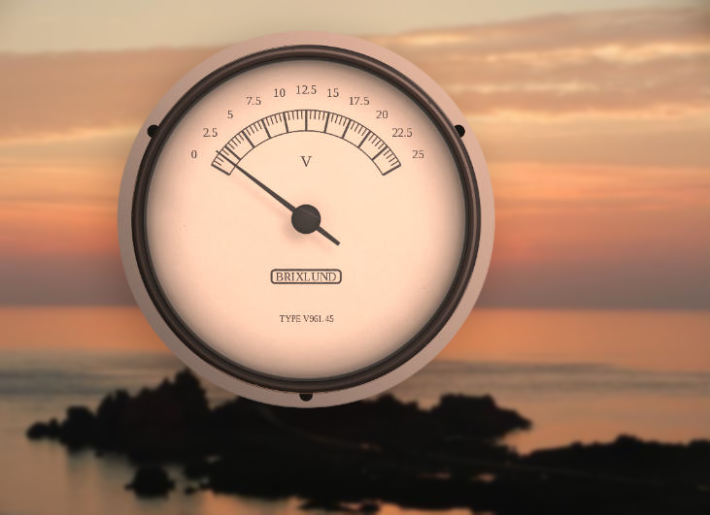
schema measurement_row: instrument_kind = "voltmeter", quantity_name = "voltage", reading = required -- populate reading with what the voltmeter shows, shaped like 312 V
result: 1.5 V
